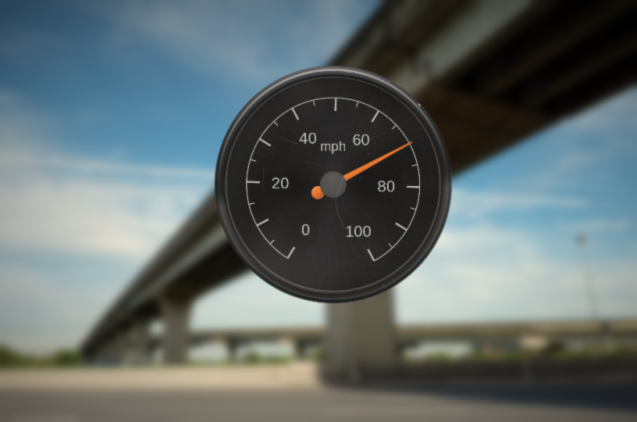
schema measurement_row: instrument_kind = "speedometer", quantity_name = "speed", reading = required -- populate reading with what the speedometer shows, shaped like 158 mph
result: 70 mph
